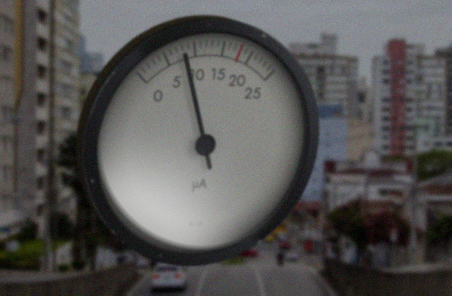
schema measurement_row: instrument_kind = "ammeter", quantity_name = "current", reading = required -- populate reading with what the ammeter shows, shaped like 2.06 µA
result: 8 µA
